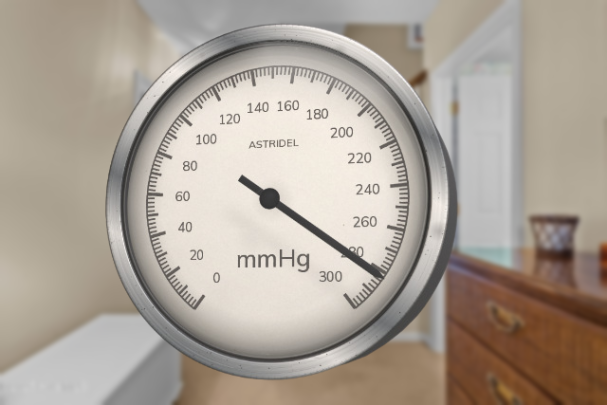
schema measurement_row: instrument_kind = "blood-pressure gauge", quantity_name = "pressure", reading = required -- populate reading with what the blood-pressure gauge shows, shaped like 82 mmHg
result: 282 mmHg
